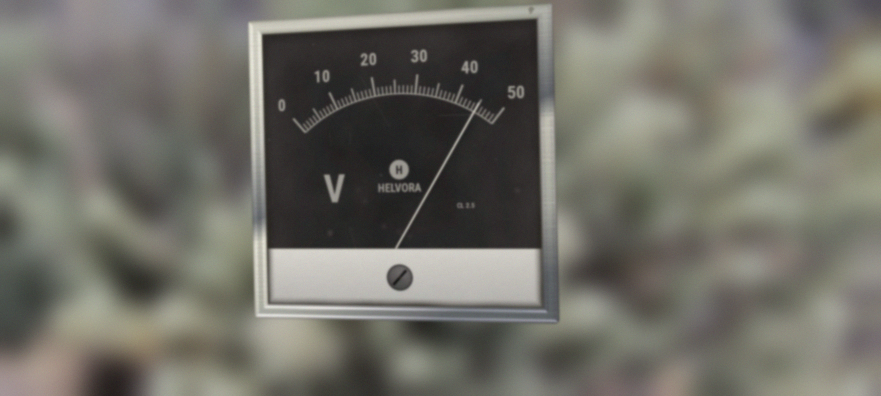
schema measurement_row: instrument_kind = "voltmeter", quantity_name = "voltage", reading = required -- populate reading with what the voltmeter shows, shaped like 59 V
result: 45 V
